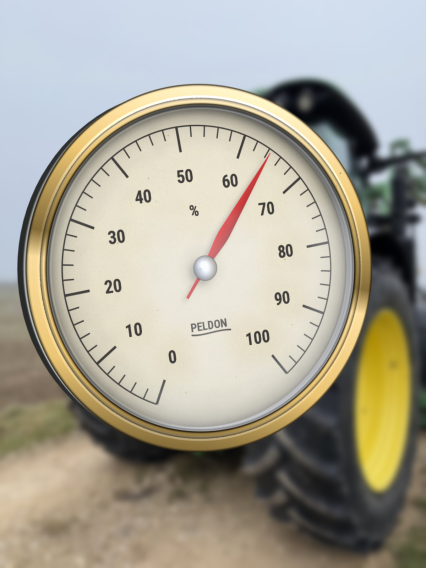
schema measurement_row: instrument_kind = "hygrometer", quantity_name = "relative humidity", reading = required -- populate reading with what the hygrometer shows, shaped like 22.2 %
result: 64 %
